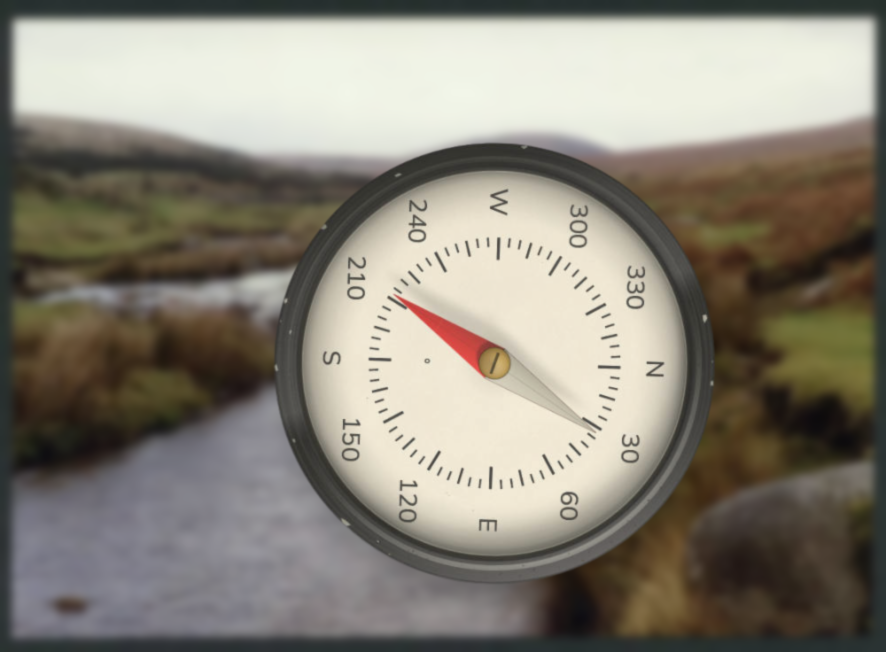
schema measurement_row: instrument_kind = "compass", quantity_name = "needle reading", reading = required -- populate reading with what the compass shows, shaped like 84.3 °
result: 212.5 °
